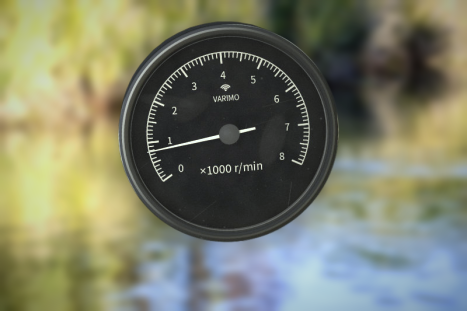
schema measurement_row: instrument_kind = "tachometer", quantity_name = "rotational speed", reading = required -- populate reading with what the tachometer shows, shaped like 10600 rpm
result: 800 rpm
